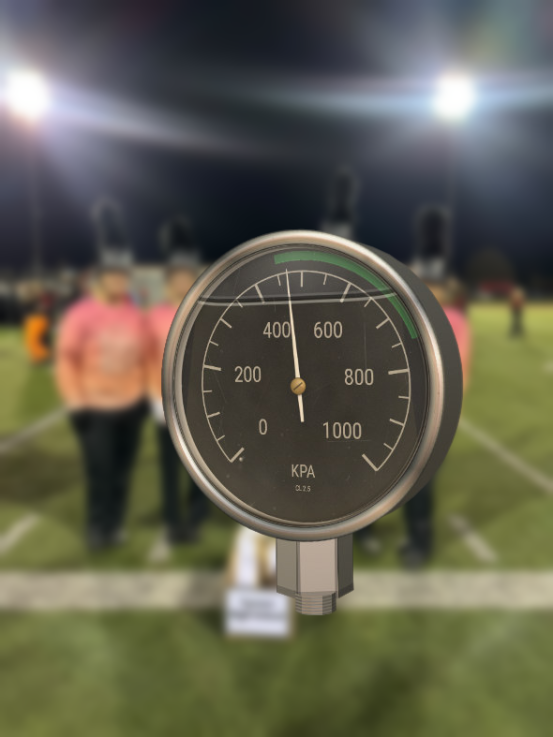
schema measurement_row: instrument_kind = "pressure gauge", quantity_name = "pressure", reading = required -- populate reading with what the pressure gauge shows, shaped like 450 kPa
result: 475 kPa
